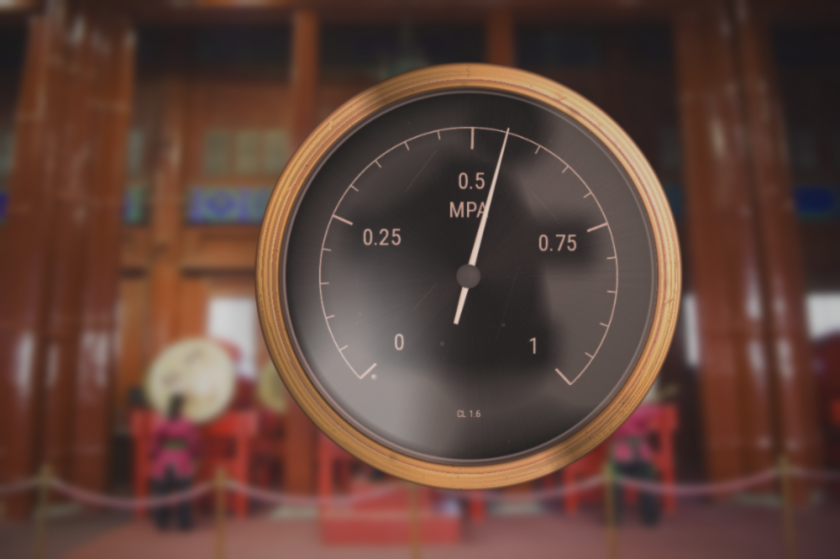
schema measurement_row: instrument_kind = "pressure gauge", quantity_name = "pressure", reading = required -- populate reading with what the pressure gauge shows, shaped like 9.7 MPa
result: 0.55 MPa
